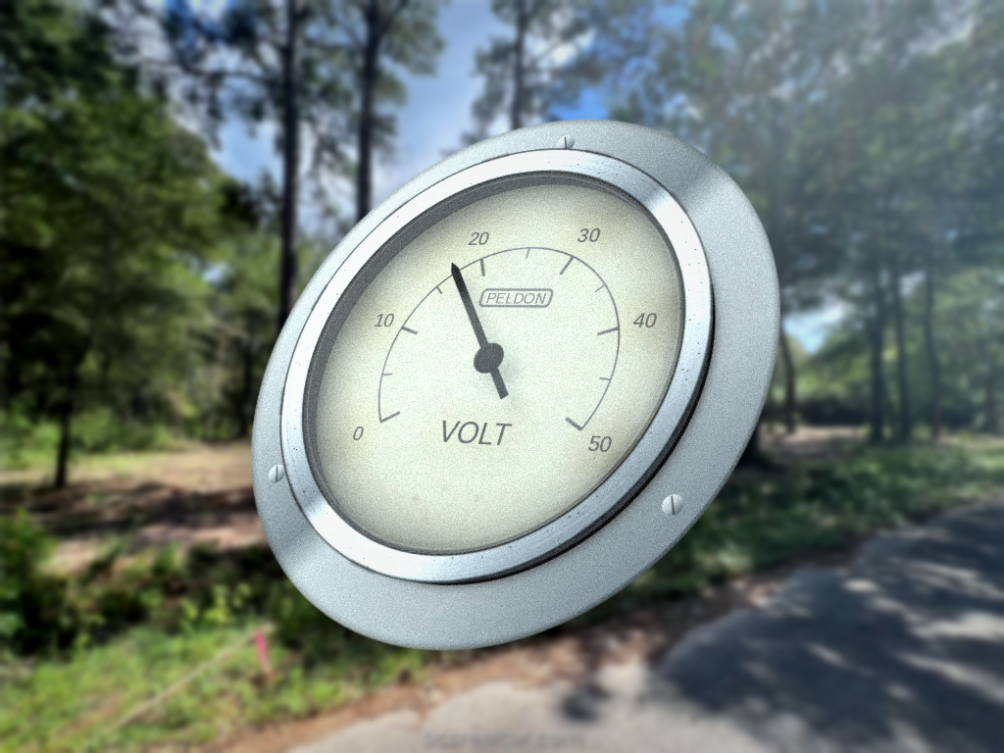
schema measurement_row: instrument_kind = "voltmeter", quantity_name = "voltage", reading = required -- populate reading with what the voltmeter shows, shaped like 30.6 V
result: 17.5 V
